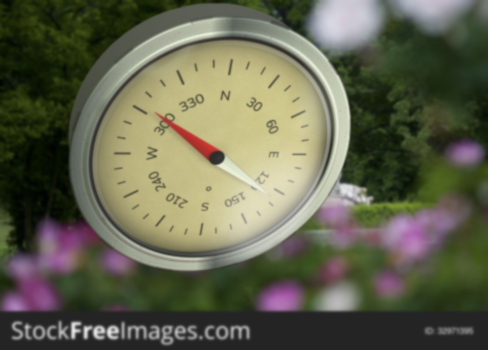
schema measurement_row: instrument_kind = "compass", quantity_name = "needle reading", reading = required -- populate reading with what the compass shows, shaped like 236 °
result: 305 °
